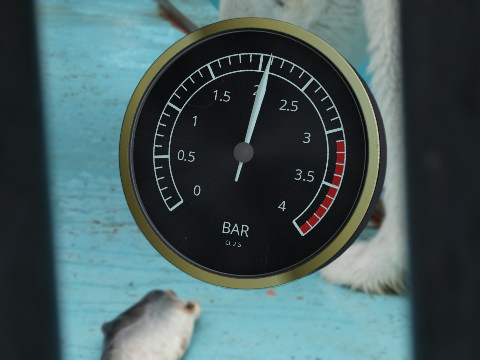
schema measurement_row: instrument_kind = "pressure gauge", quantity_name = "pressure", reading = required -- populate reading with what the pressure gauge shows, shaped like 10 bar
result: 2.1 bar
